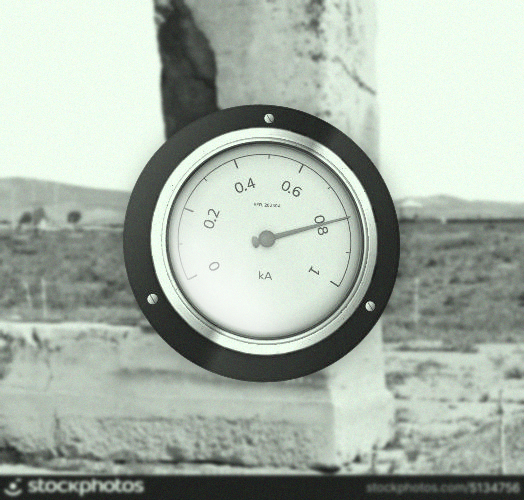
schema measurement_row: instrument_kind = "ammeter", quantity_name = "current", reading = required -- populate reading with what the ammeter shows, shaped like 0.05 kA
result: 0.8 kA
